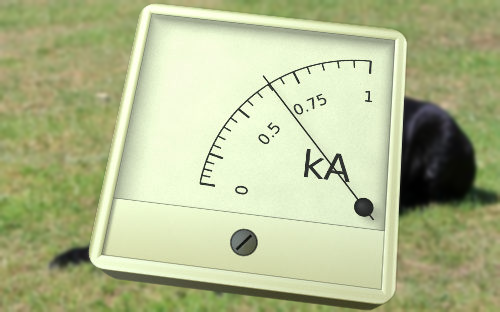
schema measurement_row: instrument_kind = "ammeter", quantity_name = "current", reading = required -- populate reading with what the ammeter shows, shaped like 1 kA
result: 0.65 kA
